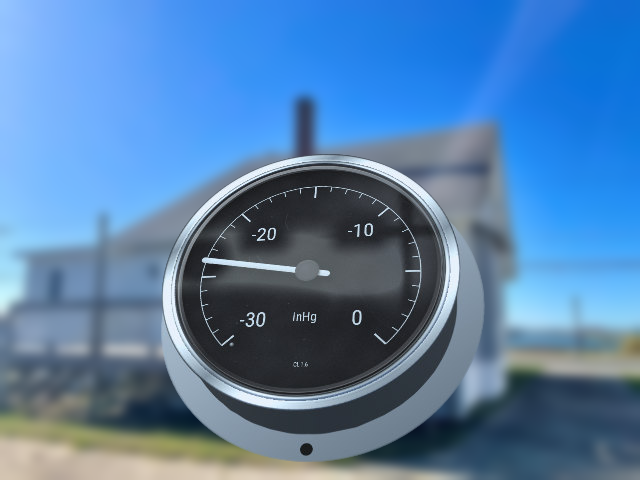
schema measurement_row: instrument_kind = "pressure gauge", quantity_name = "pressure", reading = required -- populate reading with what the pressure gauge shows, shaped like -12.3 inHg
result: -24 inHg
